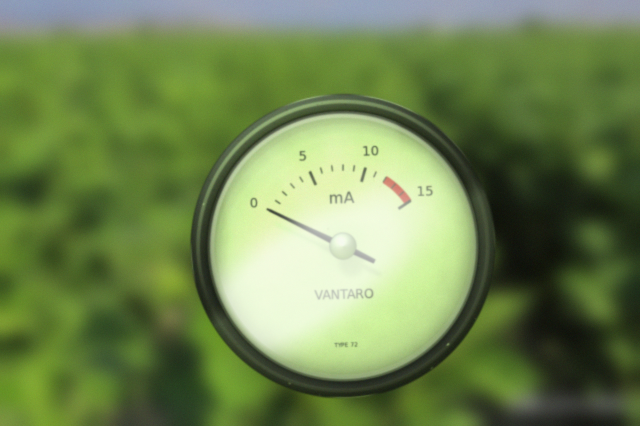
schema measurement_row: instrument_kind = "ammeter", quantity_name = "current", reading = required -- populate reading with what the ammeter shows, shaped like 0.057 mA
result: 0 mA
